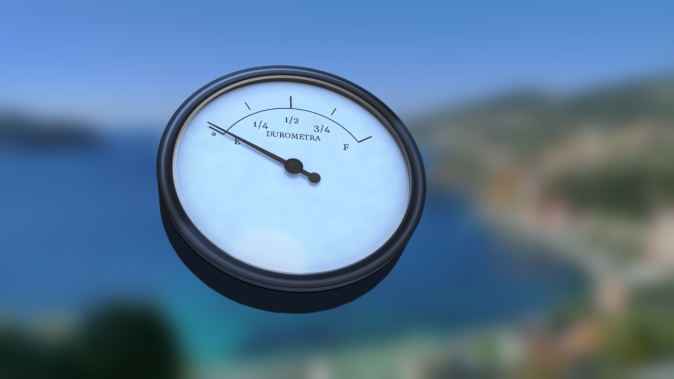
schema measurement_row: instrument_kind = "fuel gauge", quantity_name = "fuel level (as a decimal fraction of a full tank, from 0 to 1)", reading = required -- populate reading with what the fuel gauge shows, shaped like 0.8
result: 0
